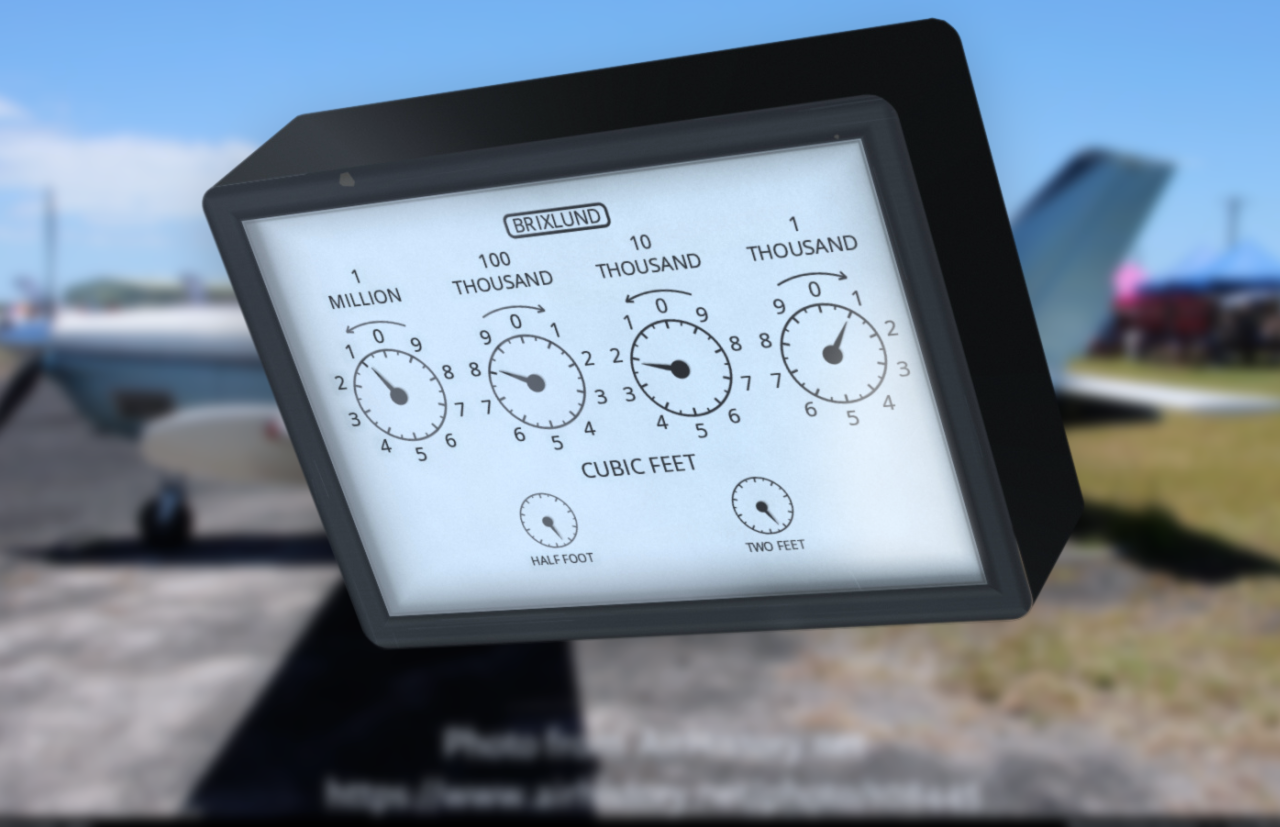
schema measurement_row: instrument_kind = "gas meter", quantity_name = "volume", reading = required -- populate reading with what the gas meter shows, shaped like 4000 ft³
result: 82100 ft³
